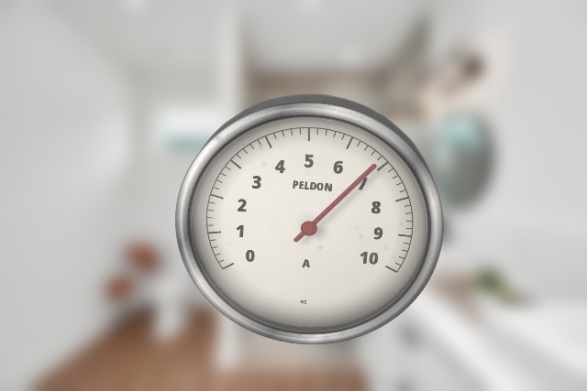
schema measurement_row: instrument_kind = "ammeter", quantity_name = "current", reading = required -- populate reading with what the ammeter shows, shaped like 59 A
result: 6.8 A
